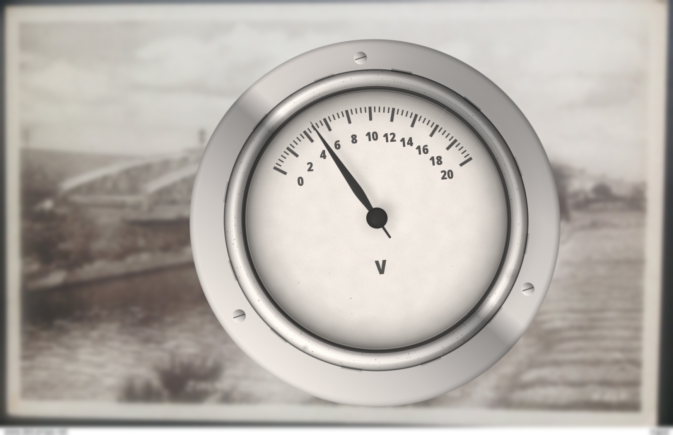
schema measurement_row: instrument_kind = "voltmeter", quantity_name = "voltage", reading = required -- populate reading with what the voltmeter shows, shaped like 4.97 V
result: 4.8 V
